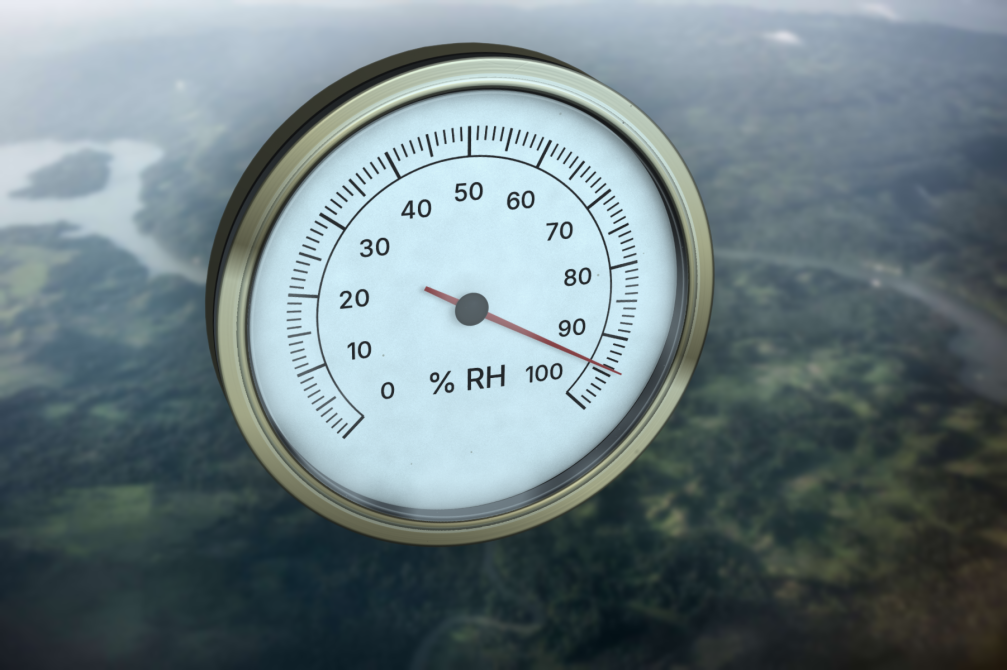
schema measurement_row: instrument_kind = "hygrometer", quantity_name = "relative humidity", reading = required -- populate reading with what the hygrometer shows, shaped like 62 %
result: 94 %
